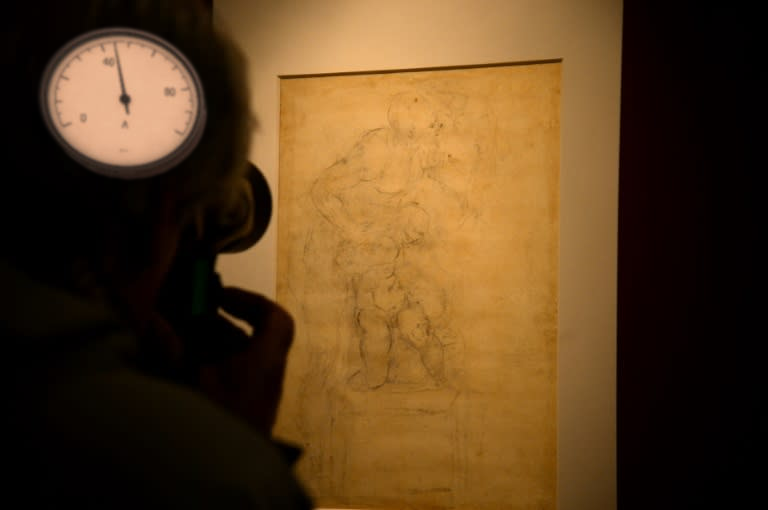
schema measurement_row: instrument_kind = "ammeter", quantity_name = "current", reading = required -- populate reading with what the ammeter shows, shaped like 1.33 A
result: 45 A
